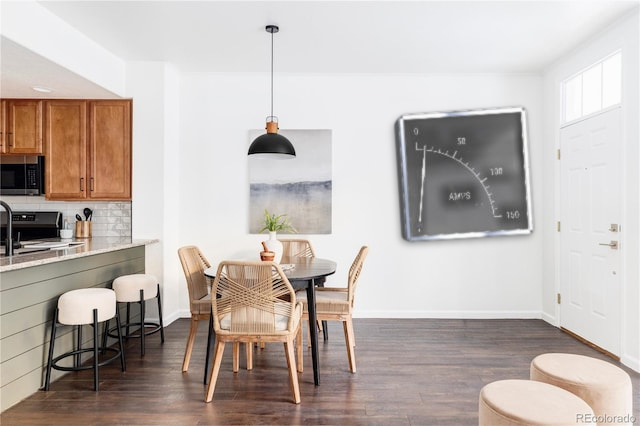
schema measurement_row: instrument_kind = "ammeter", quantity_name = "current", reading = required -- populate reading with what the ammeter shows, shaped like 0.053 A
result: 10 A
